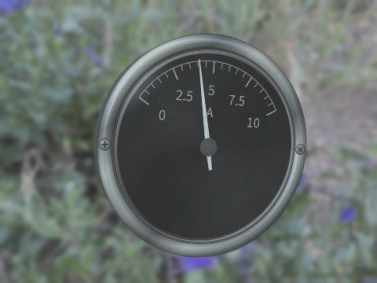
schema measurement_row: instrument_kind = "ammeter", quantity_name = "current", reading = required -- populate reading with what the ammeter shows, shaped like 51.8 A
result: 4 A
